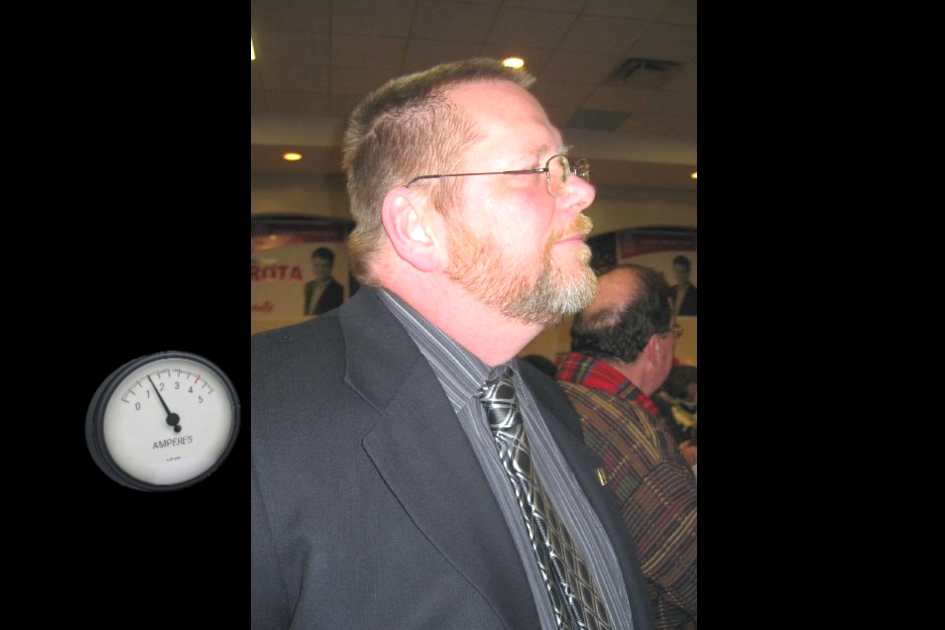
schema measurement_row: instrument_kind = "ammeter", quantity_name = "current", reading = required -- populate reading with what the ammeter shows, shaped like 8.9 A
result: 1.5 A
